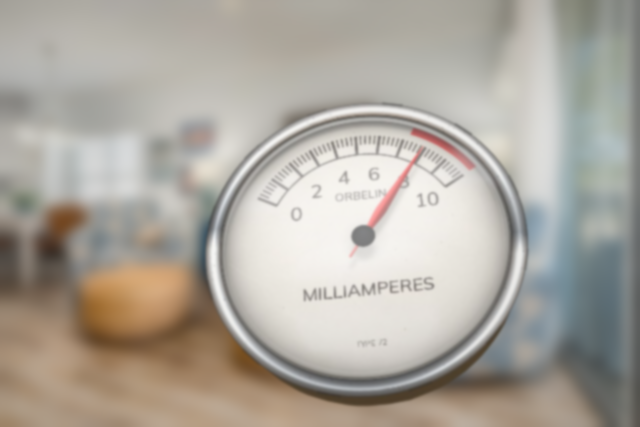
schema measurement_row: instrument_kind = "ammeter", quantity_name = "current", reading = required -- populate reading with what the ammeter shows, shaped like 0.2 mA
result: 8 mA
